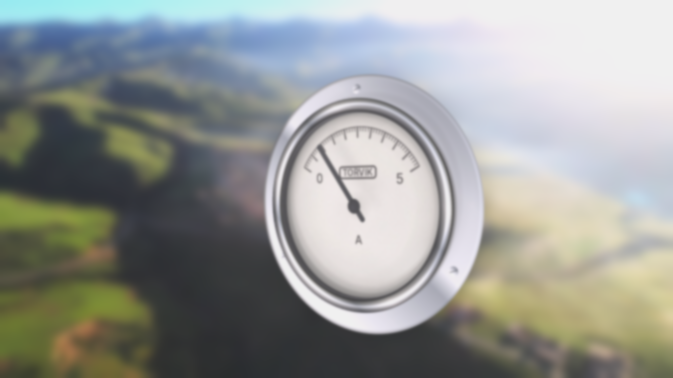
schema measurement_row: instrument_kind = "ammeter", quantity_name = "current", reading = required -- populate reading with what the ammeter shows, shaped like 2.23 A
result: 1 A
